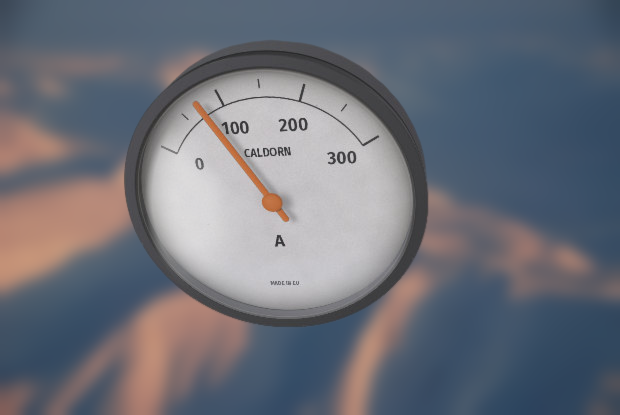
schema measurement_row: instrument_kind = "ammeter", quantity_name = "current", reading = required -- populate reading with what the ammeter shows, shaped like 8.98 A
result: 75 A
